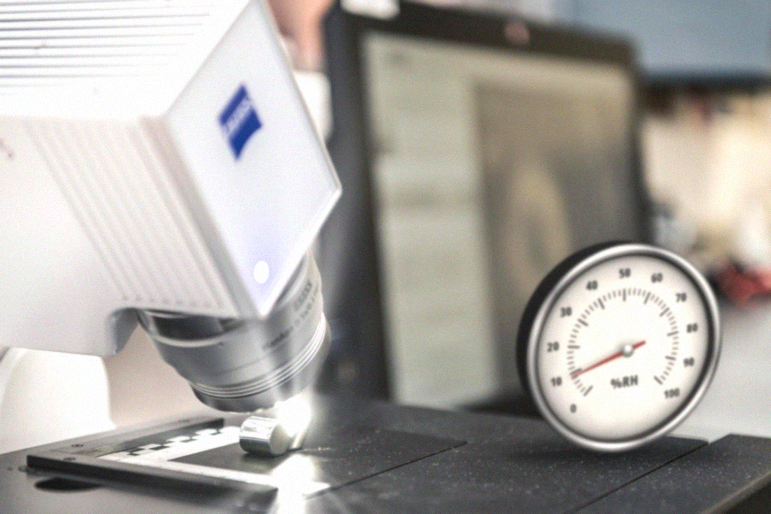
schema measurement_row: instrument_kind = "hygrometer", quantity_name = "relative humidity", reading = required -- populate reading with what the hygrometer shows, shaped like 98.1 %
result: 10 %
